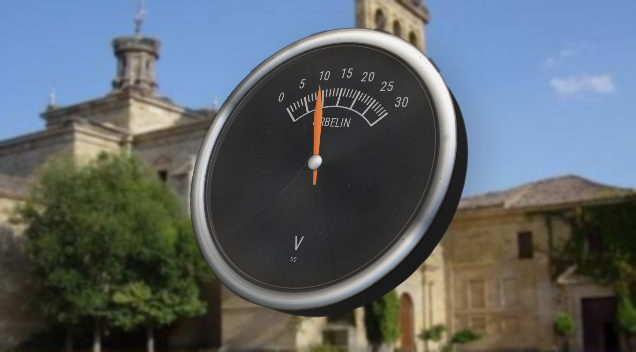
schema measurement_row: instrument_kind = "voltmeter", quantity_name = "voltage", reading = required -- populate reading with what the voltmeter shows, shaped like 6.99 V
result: 10 V
